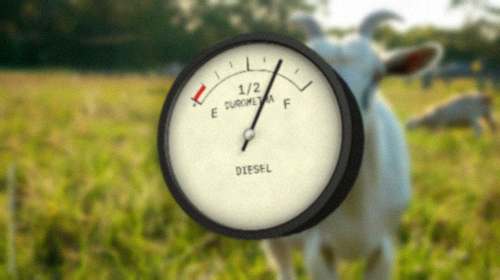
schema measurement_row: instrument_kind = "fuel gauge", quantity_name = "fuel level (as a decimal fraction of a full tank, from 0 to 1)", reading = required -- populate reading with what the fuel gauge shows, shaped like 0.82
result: 0.75
